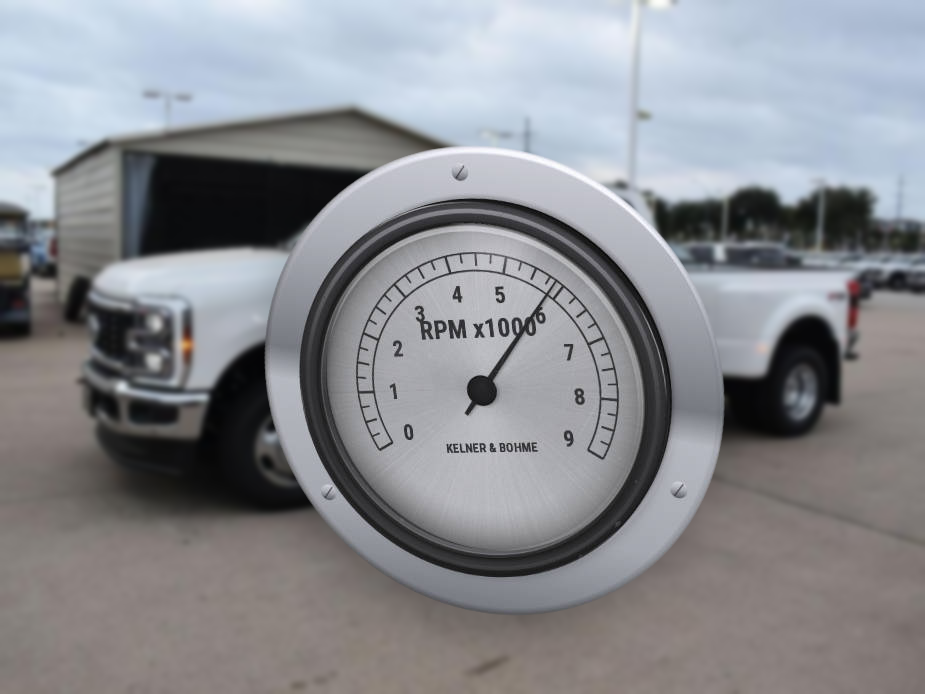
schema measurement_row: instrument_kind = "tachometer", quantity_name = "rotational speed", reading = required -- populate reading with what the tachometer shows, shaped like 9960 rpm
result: 5875 rpm
